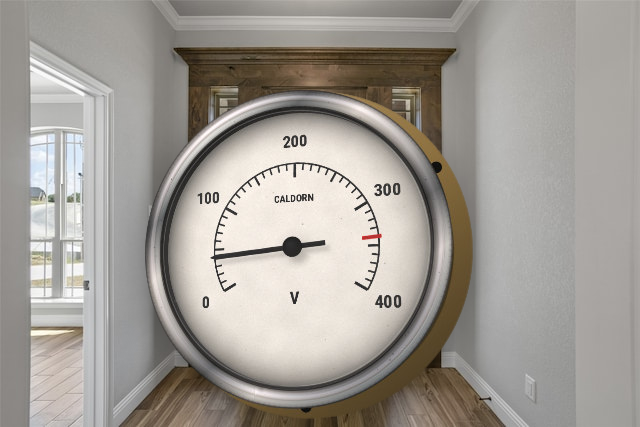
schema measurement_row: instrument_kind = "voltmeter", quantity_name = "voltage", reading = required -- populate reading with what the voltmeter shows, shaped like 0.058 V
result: 40 V
